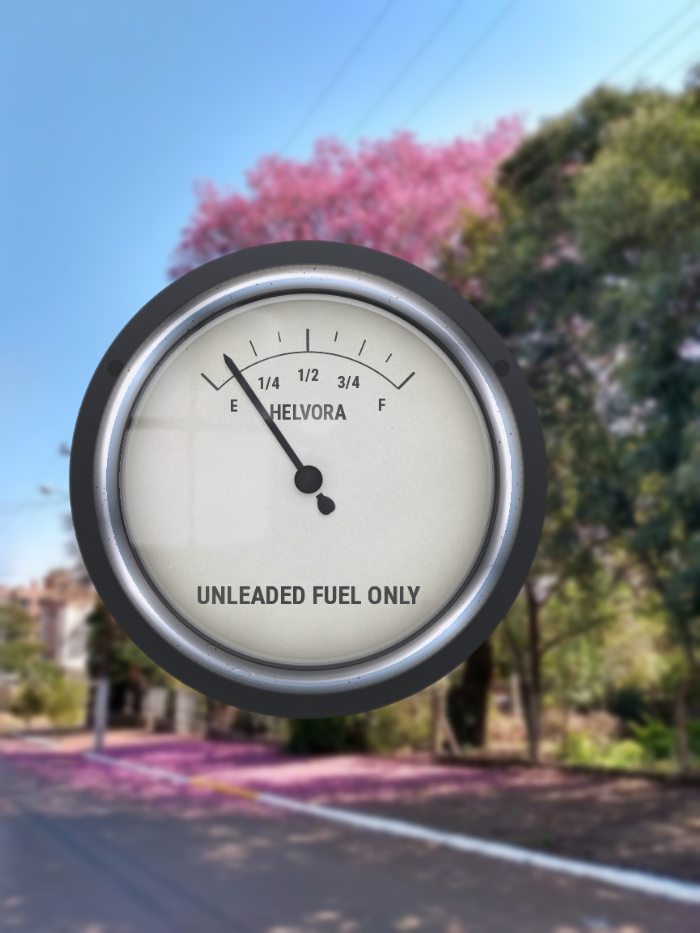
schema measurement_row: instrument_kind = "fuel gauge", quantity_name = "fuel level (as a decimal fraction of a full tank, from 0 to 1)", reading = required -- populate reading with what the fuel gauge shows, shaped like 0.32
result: 0.125
